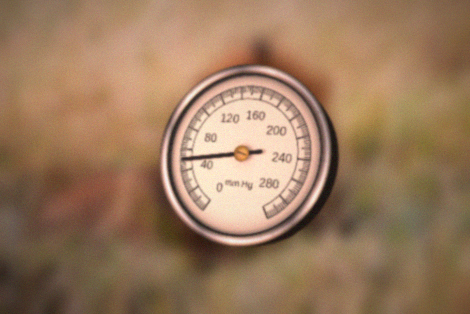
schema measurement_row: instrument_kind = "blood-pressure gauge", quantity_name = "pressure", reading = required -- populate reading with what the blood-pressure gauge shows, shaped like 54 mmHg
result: 50 mmHg
